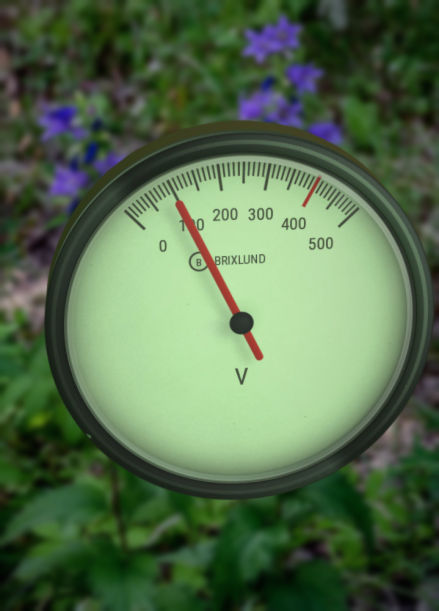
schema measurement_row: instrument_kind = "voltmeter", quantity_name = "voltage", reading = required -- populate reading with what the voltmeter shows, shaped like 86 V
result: 100 V
